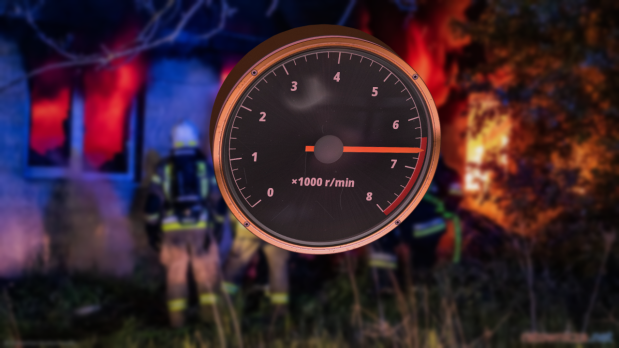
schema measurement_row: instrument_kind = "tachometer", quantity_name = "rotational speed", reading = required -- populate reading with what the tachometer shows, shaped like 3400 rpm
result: 6600 rpm
